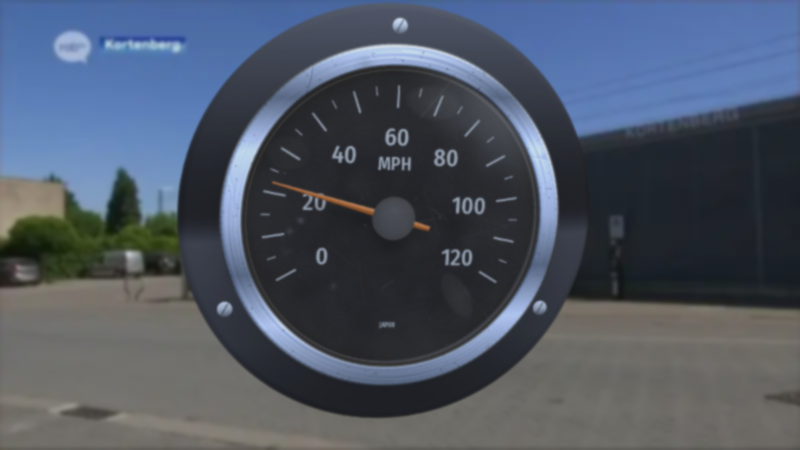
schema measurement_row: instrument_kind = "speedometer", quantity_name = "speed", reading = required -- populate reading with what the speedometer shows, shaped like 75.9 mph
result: 22.5 mph
